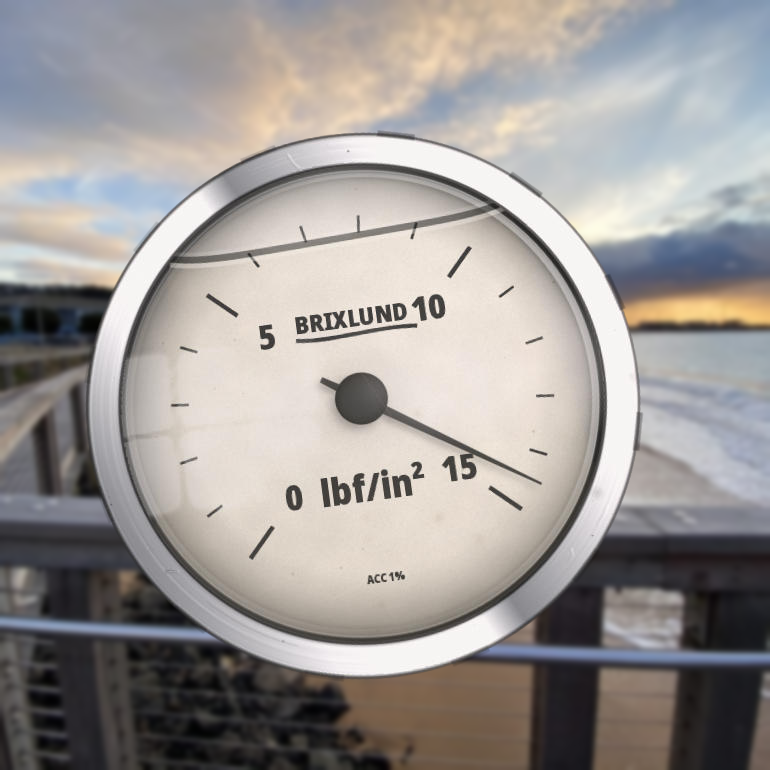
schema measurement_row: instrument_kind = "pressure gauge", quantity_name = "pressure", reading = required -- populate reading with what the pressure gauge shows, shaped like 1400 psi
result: 14.5 psi
